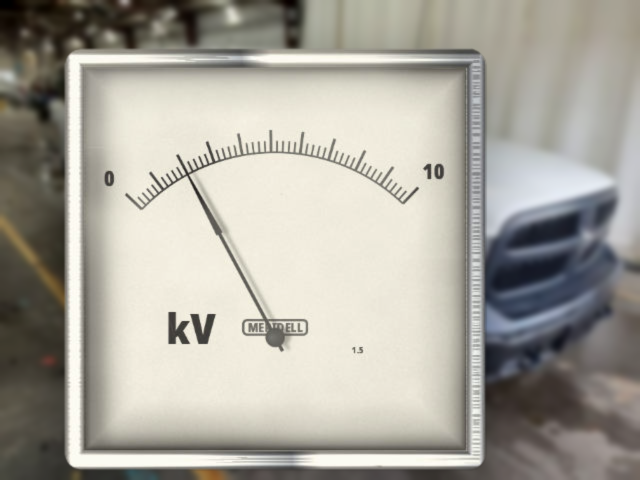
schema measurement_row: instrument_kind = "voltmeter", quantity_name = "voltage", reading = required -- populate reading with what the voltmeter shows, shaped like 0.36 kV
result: 2 kV
